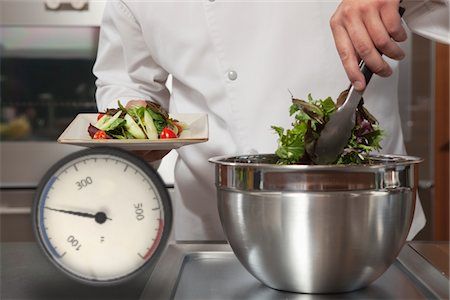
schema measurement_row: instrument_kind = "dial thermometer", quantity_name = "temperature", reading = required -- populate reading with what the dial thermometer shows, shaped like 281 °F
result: 200 °F
